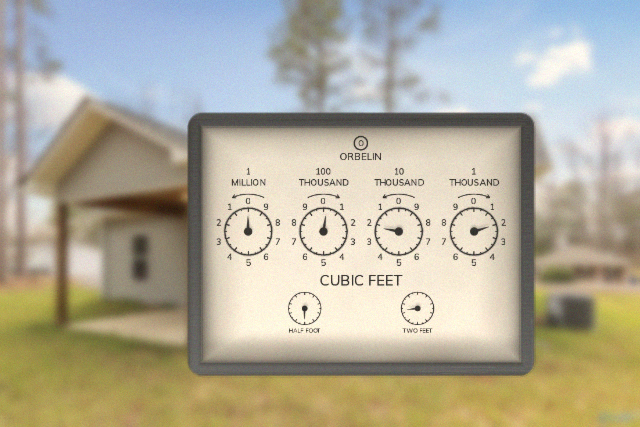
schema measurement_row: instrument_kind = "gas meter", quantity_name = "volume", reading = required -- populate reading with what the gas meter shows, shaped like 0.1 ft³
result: 2200 ft³
